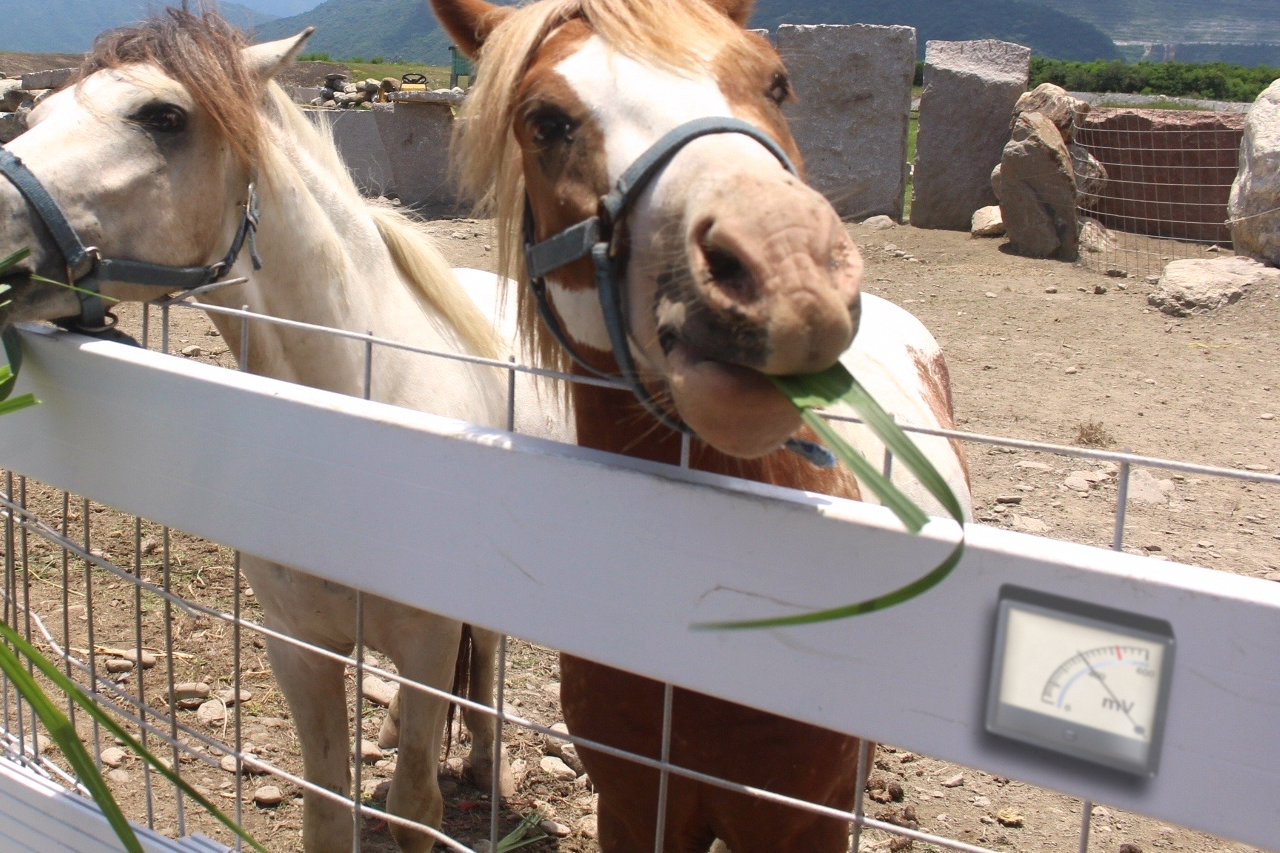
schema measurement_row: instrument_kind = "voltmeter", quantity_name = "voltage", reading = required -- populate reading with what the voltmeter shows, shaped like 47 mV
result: 400 mV
